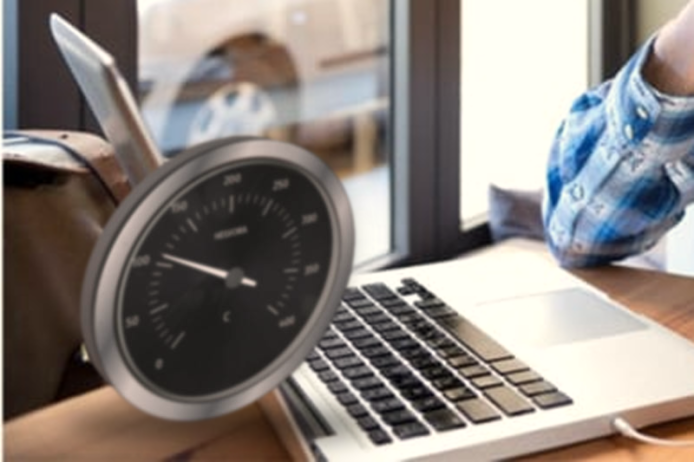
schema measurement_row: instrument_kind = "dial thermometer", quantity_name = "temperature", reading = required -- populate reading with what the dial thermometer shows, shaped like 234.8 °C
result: 110 °C
